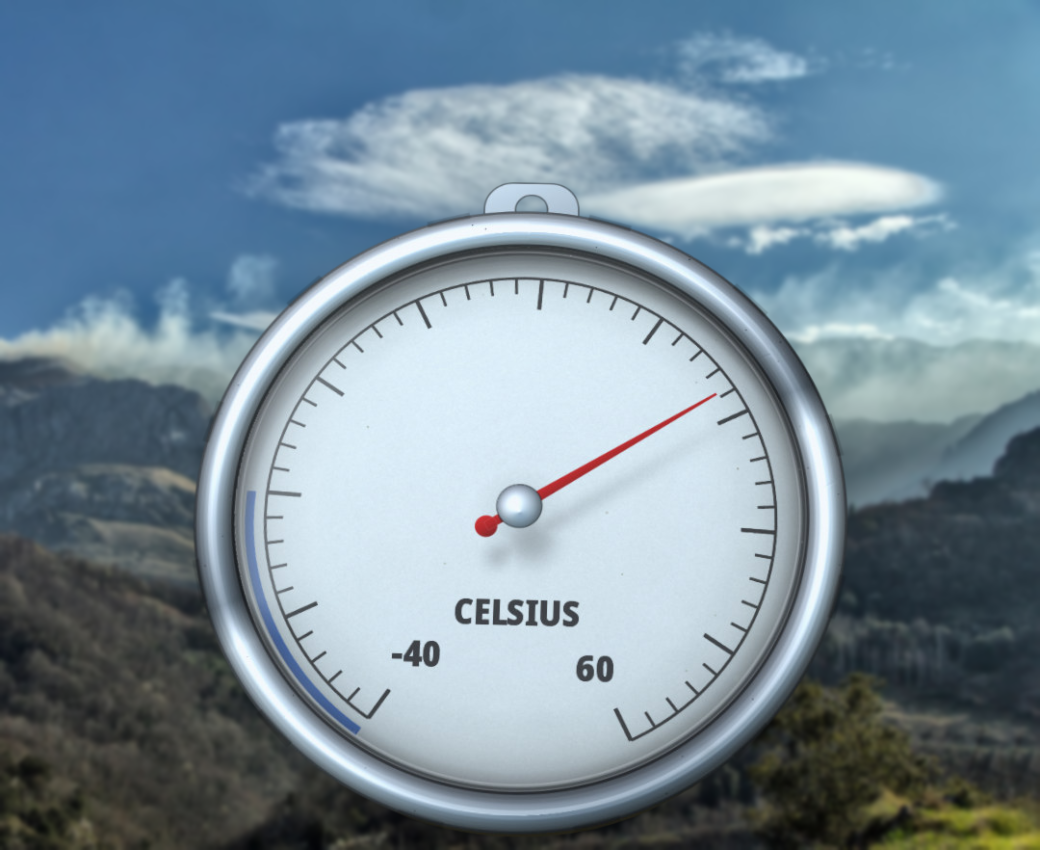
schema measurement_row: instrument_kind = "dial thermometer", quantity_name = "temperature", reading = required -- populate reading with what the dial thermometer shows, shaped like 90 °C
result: 28 °C
